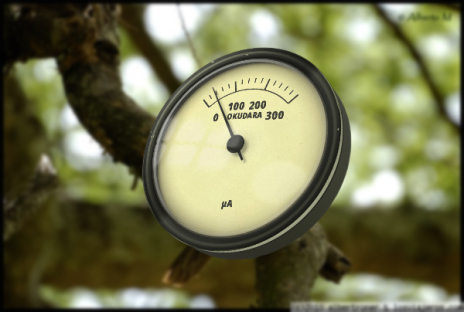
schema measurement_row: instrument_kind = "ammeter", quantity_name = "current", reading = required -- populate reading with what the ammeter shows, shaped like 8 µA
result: 40 µA
